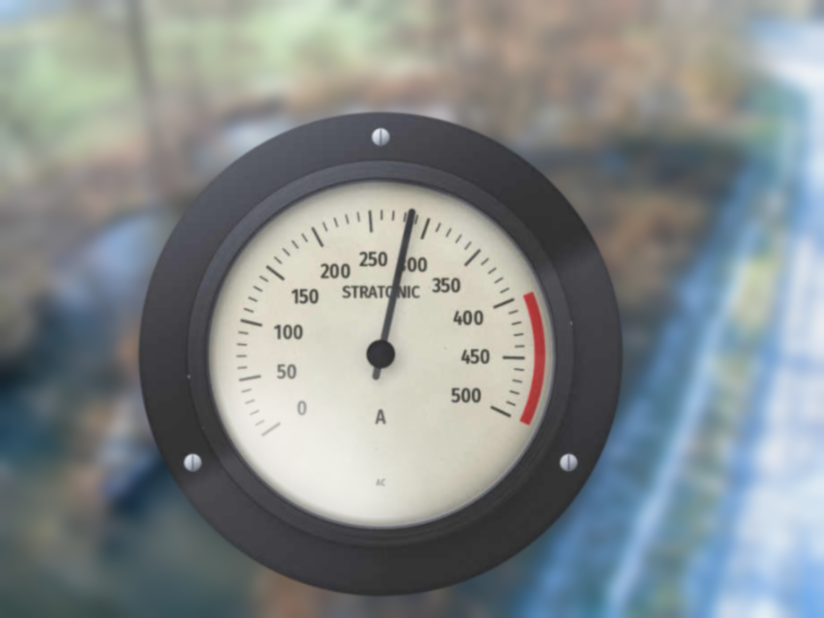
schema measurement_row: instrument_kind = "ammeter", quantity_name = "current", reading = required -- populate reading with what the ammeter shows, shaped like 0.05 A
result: 285 A
